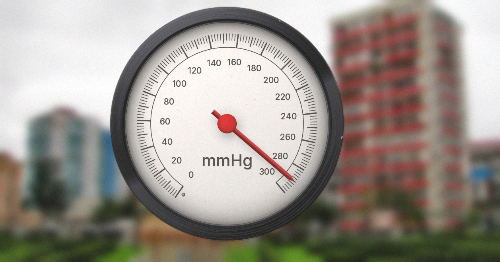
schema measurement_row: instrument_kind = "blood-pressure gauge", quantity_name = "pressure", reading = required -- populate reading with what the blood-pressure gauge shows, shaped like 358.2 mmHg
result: 290 mmHg
